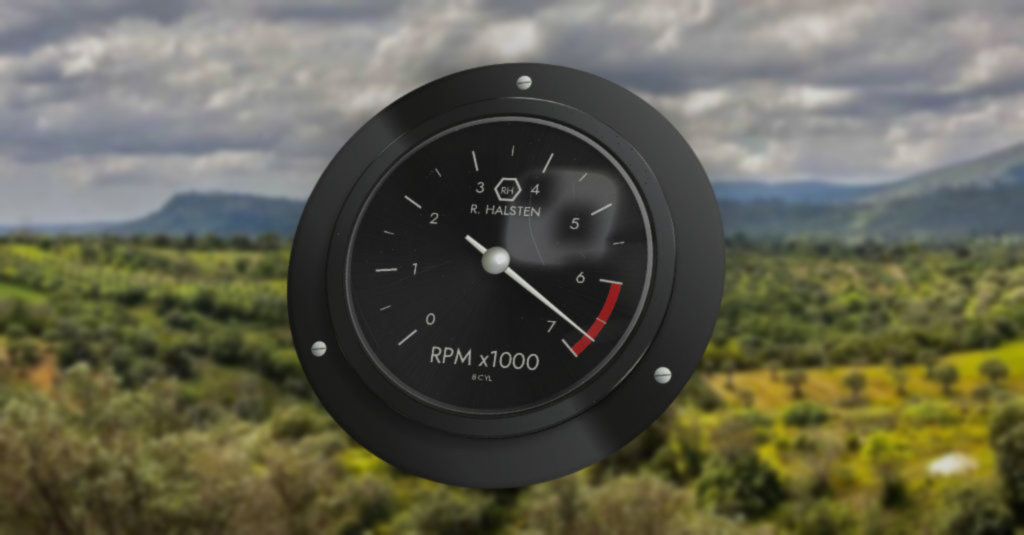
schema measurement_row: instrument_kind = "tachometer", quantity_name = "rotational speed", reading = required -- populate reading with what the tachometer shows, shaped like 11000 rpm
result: 6750 rpm
